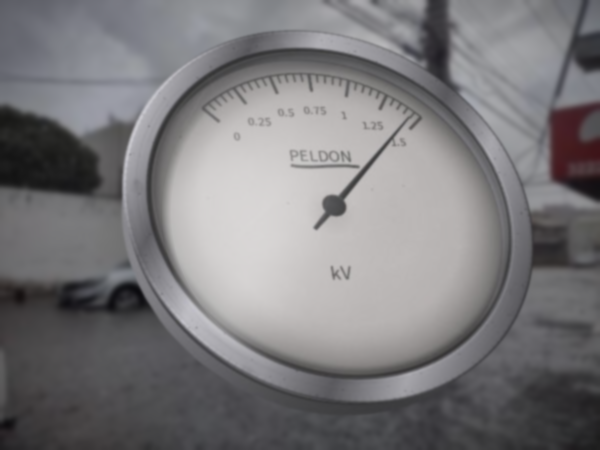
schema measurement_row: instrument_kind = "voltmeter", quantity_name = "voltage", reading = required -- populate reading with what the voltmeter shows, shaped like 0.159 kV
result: 1.45 kV
